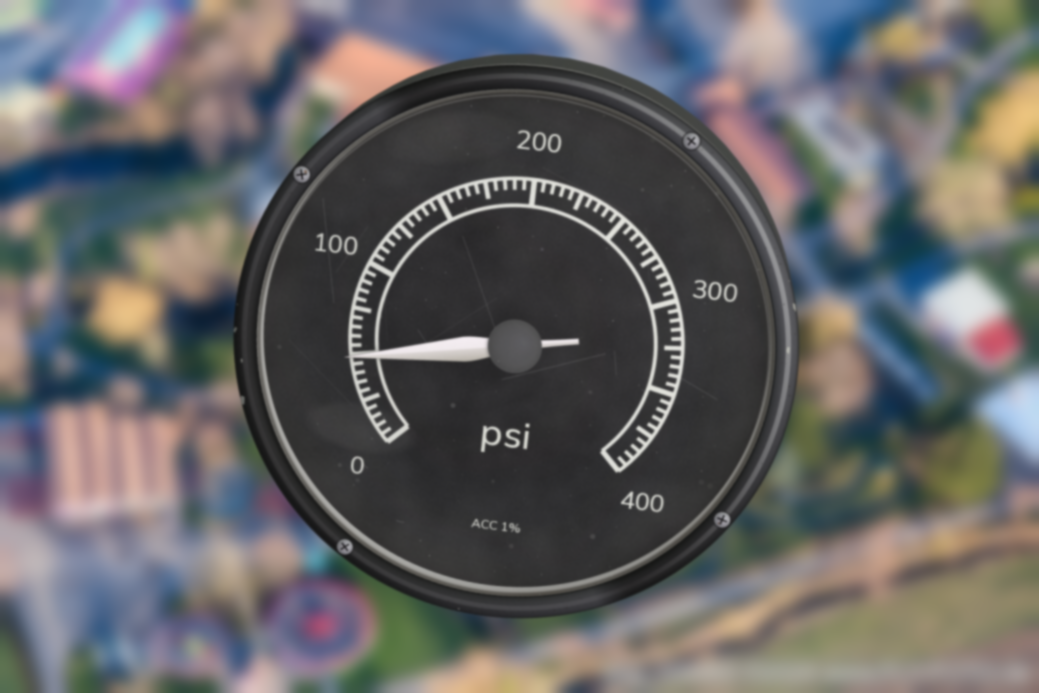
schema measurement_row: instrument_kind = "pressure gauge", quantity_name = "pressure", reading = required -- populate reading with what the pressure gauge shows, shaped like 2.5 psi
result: 50 psi
